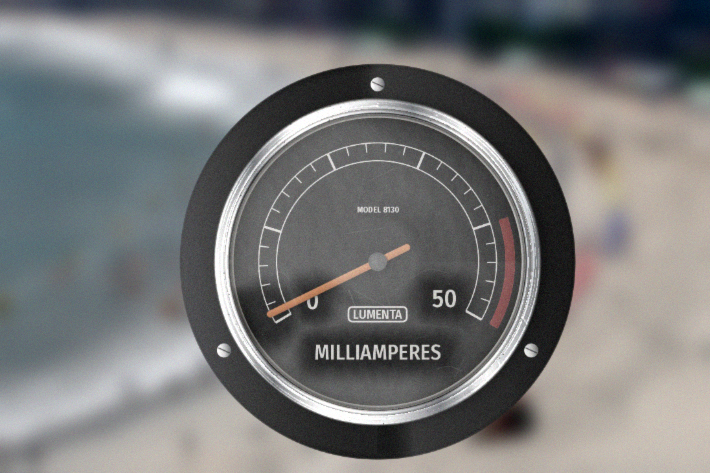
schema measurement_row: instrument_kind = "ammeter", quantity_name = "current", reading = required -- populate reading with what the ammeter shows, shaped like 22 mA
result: 1 mA
